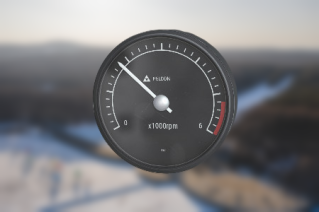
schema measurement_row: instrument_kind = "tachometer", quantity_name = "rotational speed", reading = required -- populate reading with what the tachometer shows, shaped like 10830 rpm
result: 1800 rpm
